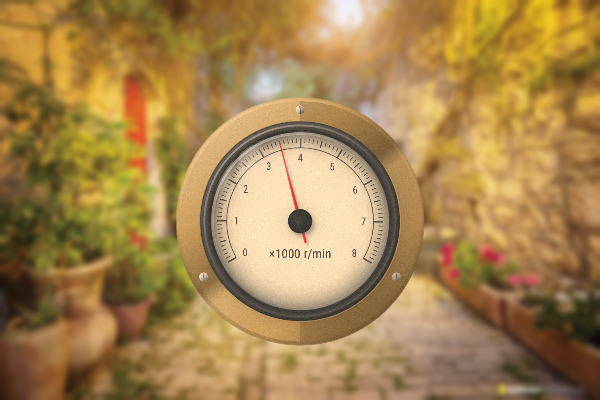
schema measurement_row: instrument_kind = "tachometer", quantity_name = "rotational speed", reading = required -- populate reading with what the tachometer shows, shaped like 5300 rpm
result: 3500 rpm
